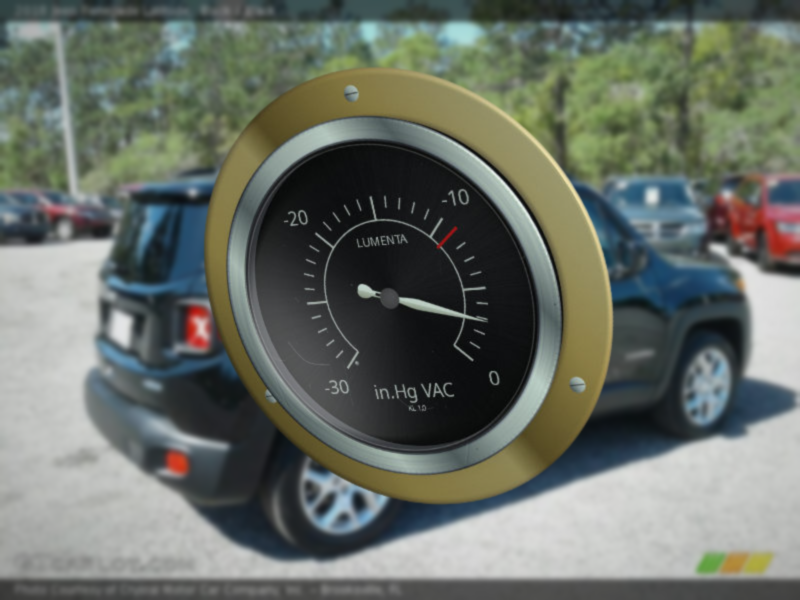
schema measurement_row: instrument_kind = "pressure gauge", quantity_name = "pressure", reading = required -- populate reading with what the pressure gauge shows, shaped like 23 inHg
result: -3 inHg
